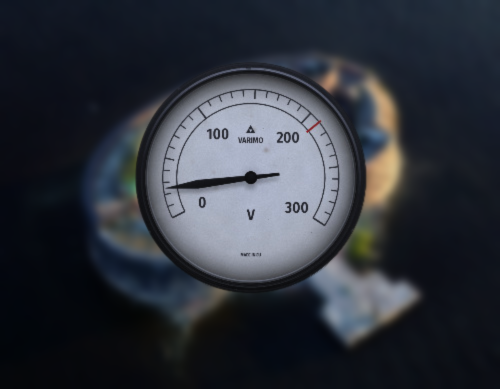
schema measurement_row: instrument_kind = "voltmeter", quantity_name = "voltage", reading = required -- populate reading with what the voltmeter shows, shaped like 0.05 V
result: 25 V
